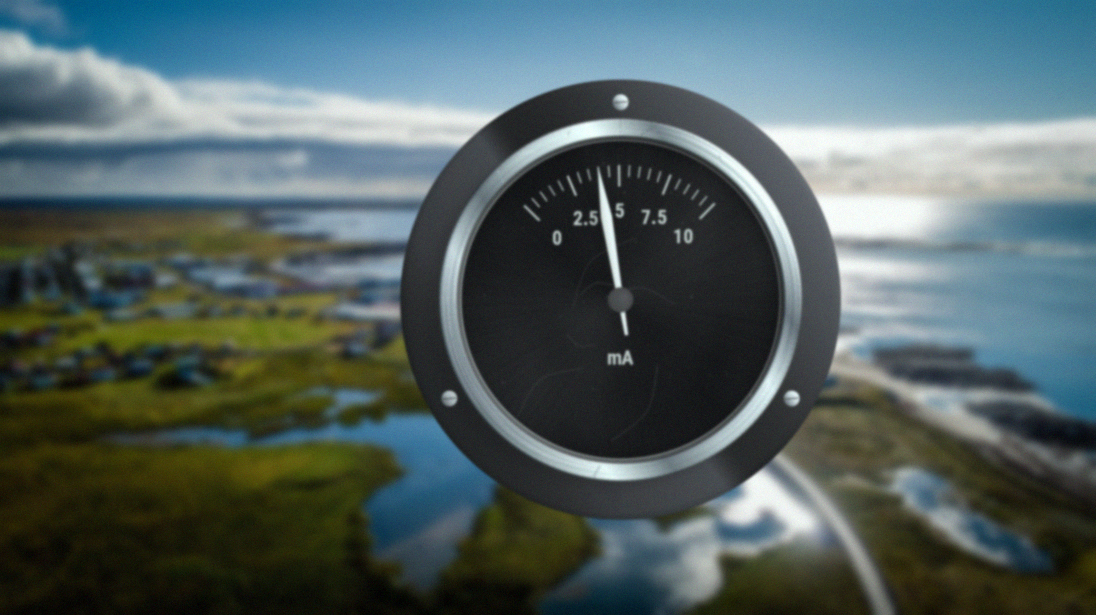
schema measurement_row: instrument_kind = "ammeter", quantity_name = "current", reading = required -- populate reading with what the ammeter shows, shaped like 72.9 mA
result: 4 mA
